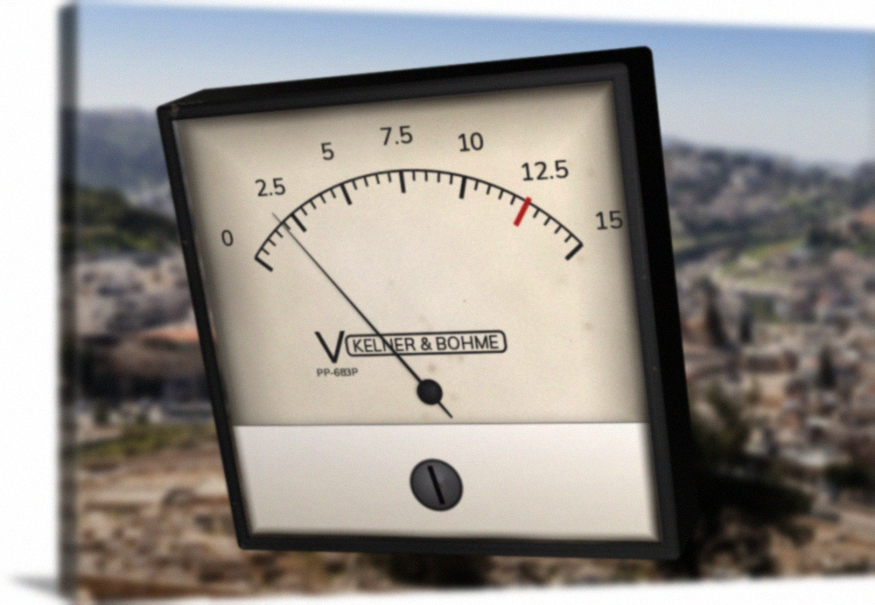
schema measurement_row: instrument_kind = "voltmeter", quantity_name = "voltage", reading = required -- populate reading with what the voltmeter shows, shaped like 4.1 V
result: 2 V
